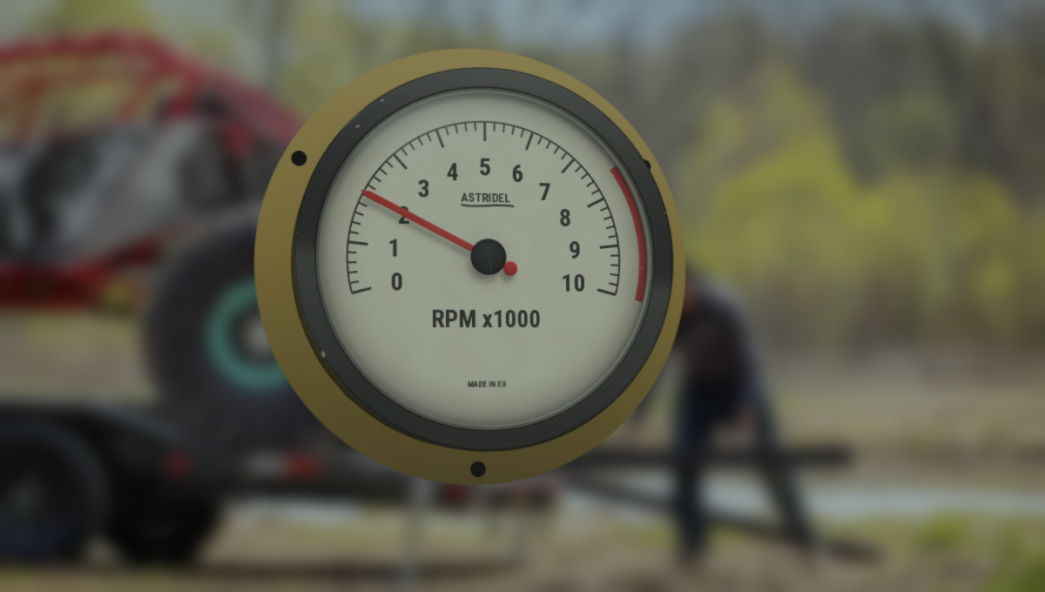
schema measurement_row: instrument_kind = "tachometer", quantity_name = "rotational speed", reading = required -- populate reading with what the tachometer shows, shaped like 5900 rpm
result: 2000 rpm
